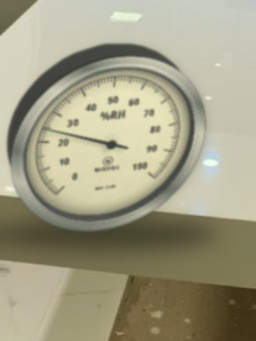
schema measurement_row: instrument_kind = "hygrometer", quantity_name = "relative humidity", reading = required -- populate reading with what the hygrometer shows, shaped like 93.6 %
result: 25 %
